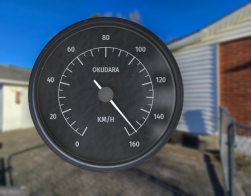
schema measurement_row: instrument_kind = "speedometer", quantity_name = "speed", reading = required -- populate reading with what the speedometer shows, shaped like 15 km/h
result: 155 km/h
